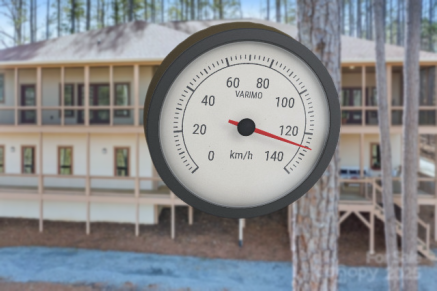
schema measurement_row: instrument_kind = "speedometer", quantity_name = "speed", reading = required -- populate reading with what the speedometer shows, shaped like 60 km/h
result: 126 km/h
